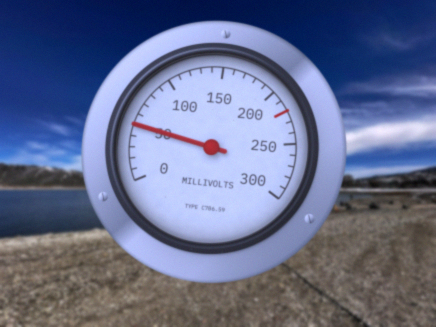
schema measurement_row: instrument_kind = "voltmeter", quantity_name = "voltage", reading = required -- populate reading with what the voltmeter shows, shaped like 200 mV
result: 50 mV
